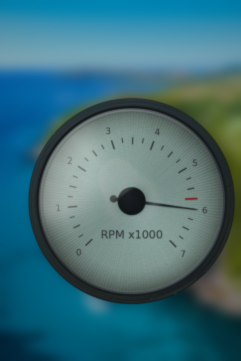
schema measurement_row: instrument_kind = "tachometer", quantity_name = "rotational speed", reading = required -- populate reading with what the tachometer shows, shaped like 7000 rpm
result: 6000 rpm
